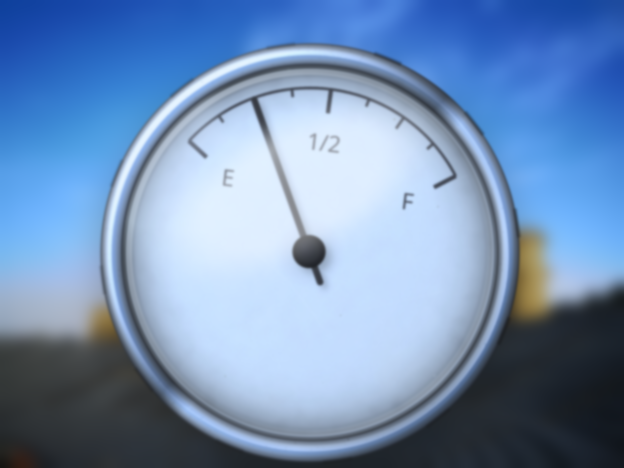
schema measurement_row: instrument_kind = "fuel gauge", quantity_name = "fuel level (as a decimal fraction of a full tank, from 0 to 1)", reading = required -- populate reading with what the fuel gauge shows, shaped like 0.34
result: 0.25
